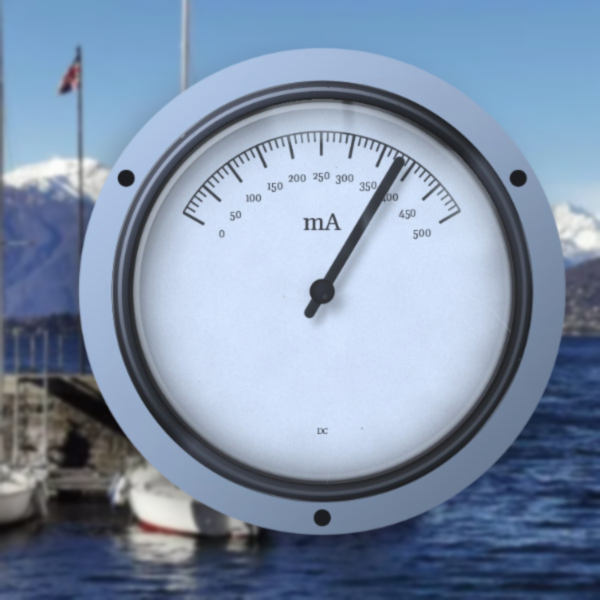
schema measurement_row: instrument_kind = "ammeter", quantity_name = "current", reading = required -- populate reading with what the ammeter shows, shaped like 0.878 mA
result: 380 mA
